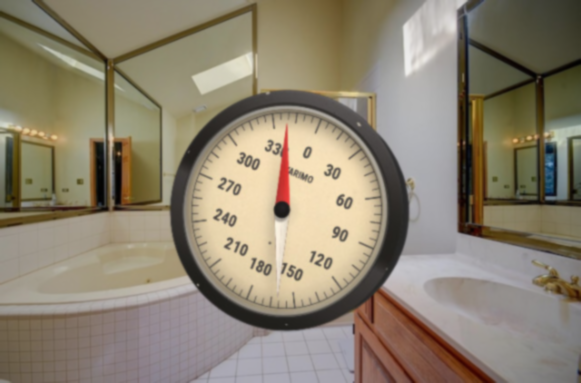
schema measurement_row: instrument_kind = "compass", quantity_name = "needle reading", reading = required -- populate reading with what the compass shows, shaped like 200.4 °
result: 340 °
